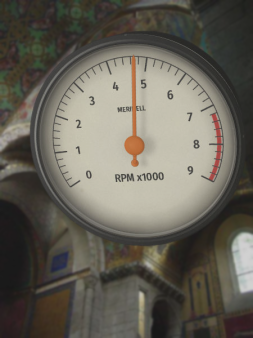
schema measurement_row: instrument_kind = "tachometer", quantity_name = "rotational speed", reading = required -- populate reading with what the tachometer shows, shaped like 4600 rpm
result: 4700 rpm
